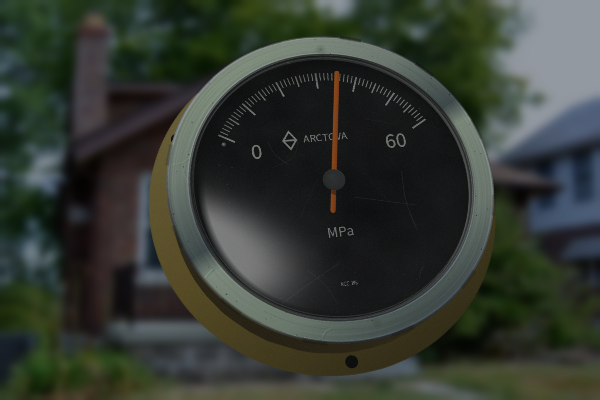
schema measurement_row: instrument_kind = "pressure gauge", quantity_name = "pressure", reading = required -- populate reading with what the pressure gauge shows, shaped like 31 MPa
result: 35 MPa
